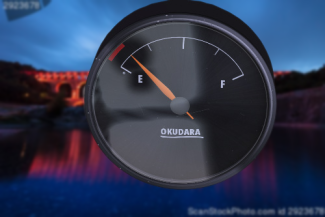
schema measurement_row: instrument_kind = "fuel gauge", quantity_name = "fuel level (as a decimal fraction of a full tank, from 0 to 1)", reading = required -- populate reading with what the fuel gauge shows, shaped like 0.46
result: 0.125
